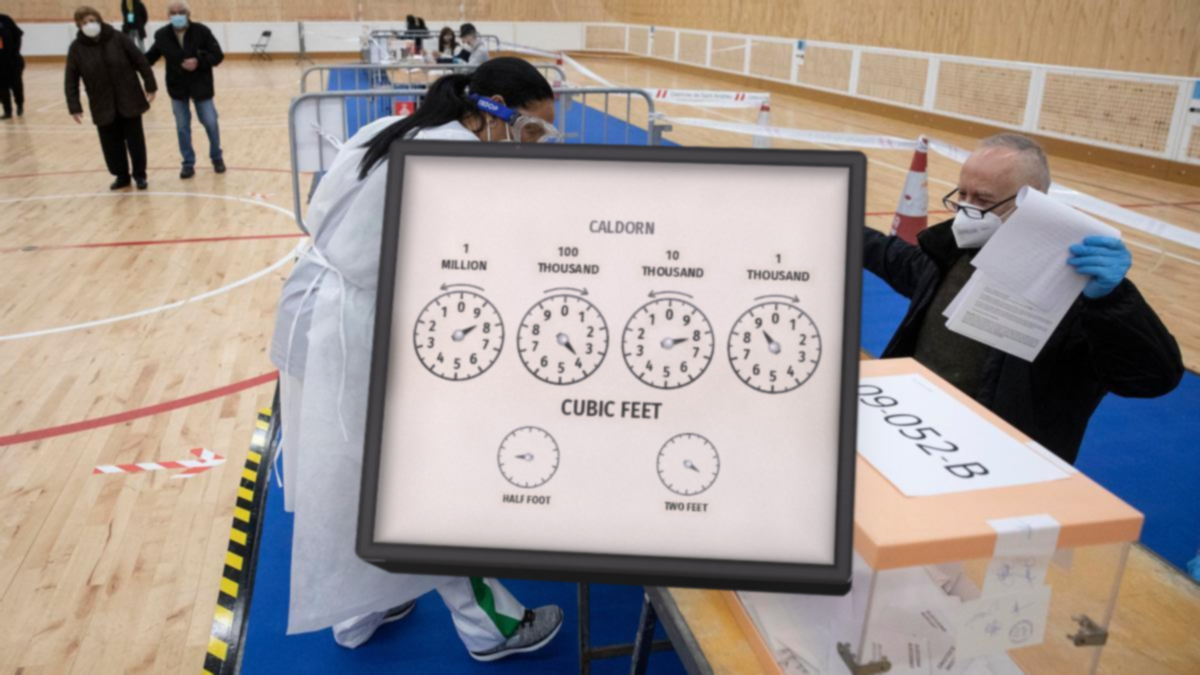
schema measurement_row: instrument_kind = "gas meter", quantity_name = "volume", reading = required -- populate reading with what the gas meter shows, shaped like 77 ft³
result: 837900 ft³
